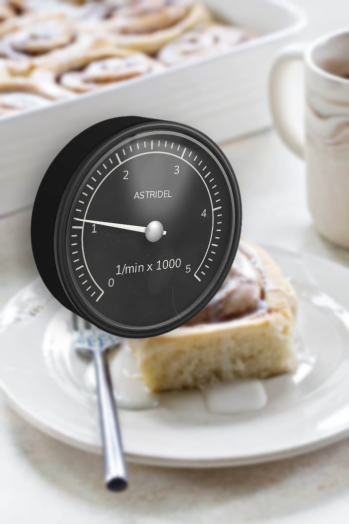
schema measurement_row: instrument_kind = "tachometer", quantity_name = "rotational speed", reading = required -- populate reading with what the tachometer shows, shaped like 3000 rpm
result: 1100 rpm
